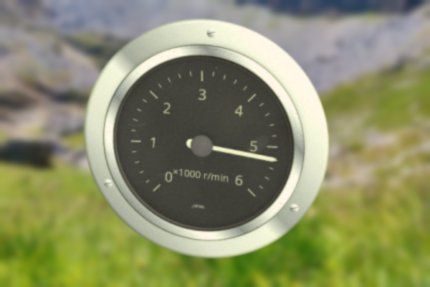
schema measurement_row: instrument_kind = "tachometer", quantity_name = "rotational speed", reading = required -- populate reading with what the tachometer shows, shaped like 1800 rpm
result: 5200 rpm
